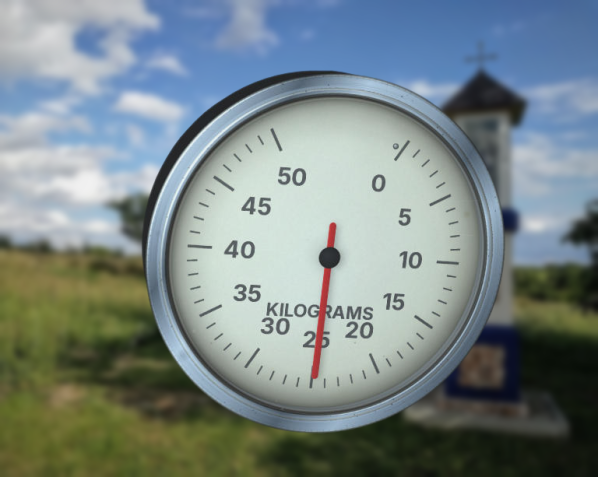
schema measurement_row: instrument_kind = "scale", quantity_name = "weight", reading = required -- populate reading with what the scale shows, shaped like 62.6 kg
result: 25 kg
